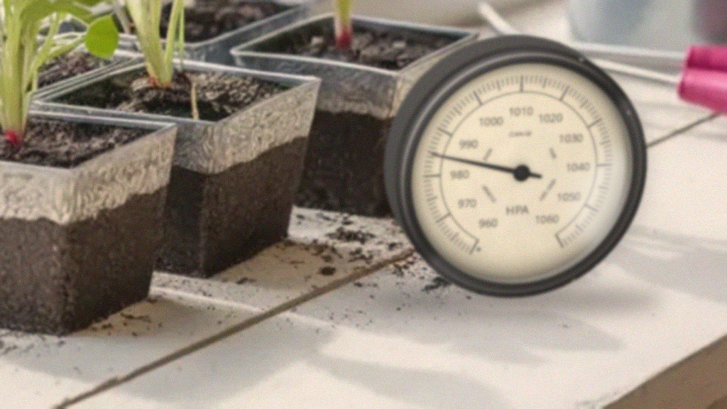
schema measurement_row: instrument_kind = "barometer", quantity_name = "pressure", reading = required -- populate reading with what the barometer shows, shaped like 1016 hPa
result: 985 hPa
